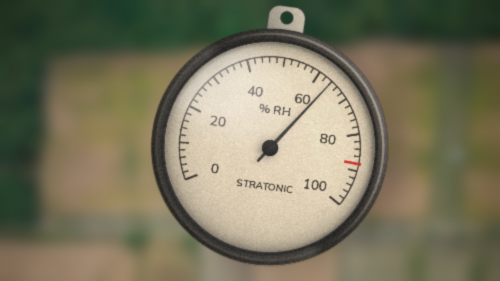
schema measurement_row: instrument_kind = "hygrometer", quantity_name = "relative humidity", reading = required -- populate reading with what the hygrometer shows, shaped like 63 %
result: 64 %
